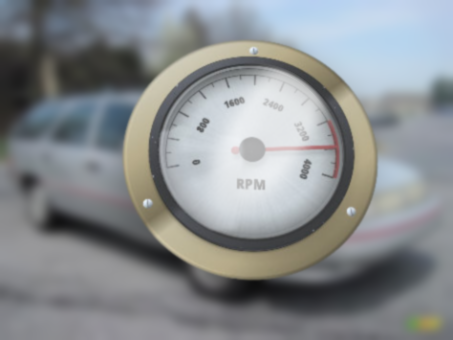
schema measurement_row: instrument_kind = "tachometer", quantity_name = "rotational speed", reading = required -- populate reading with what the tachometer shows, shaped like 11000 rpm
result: 3600 rpm
